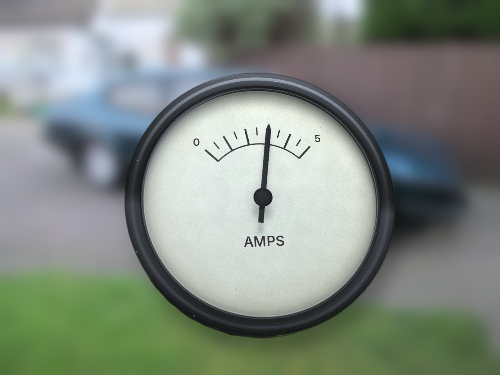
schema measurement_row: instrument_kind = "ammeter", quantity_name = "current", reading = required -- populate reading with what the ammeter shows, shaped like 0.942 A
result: 3 A
